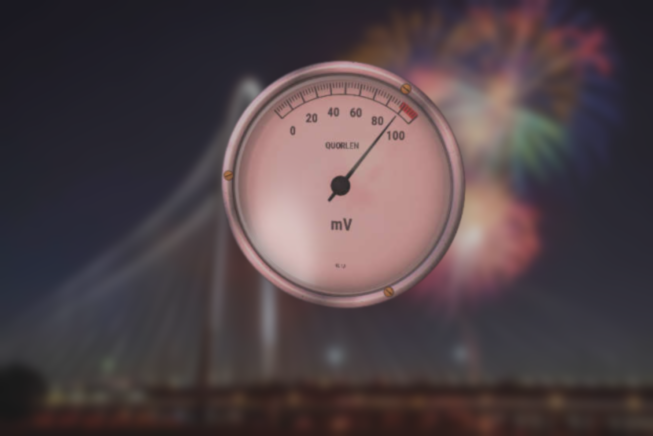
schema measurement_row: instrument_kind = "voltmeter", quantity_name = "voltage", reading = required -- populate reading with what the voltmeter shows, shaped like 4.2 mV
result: 90 mV
